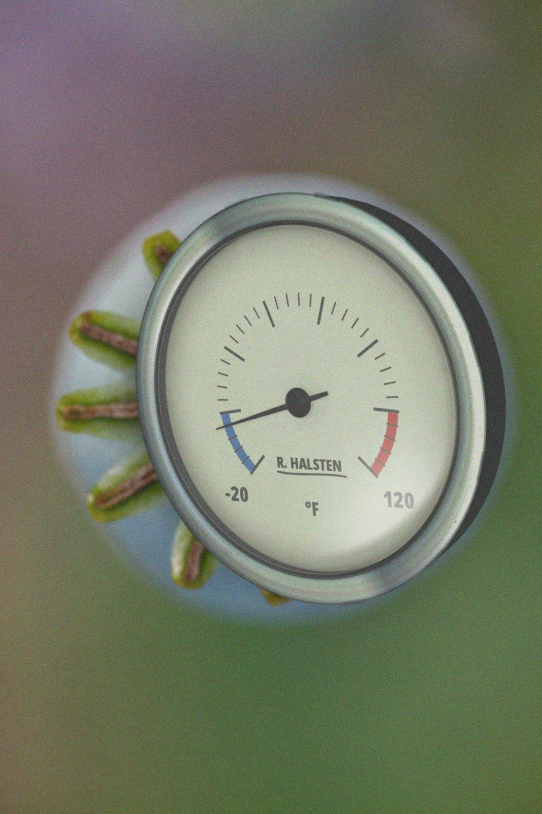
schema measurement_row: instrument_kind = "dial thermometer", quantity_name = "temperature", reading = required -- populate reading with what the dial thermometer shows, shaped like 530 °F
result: -4 °F
